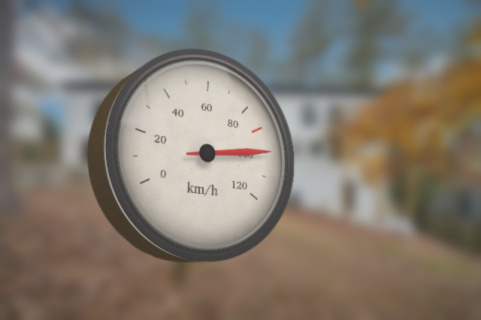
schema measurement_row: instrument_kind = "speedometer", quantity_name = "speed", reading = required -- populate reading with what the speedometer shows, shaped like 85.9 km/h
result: 100 km/h
